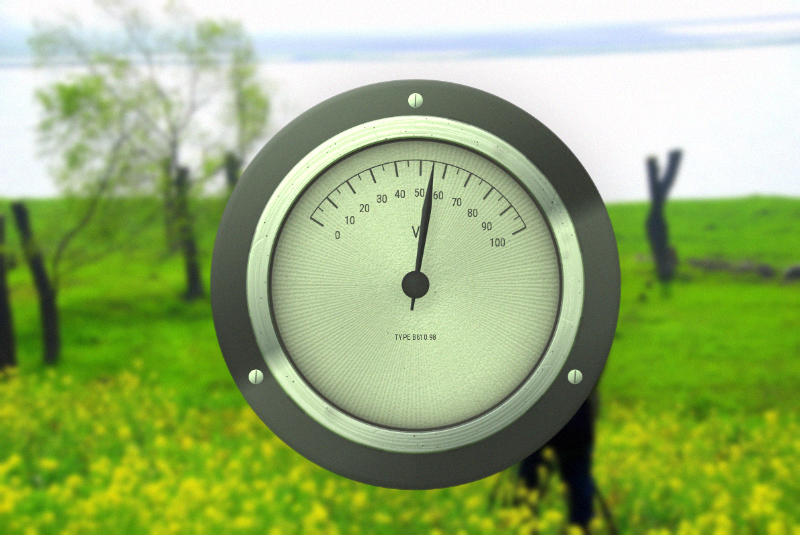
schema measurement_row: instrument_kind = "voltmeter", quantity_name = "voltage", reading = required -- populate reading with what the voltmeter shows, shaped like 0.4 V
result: 55 V
